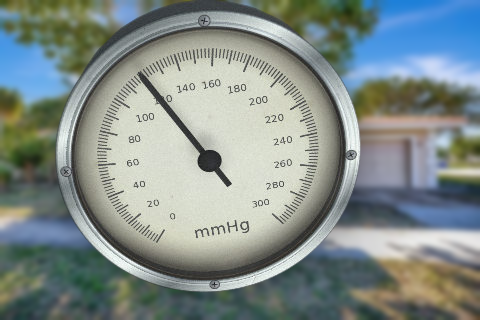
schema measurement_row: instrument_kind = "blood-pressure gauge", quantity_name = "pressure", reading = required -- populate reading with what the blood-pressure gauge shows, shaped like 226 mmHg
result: 120 mmHg
